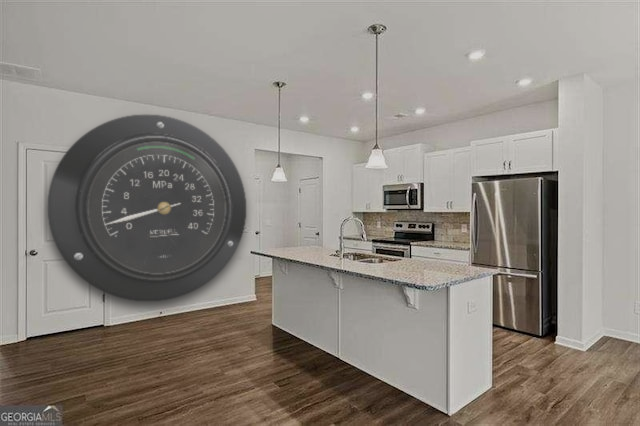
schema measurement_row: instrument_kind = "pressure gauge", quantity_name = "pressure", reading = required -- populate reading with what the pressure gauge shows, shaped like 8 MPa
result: 2 MPa
